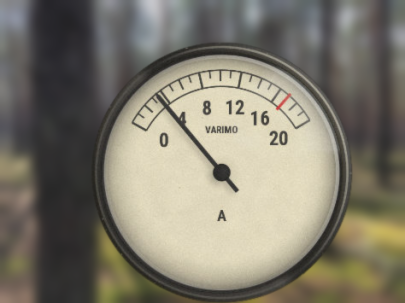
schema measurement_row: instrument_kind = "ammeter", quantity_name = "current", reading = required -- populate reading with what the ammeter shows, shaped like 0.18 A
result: 3.5 A
